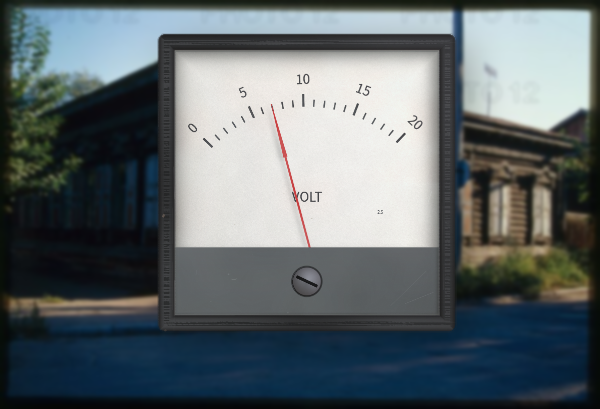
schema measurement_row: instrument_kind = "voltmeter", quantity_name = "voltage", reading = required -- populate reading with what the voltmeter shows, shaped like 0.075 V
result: 7 V
